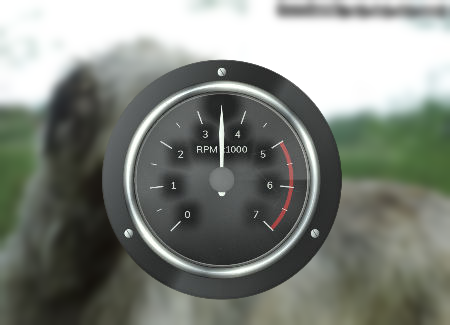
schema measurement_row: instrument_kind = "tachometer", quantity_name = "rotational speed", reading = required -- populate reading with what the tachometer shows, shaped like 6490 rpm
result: 3500 rpm
